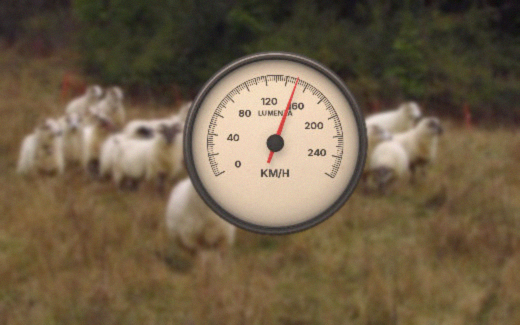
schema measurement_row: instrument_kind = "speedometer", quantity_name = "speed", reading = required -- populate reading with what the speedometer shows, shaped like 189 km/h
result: 150 km/h
